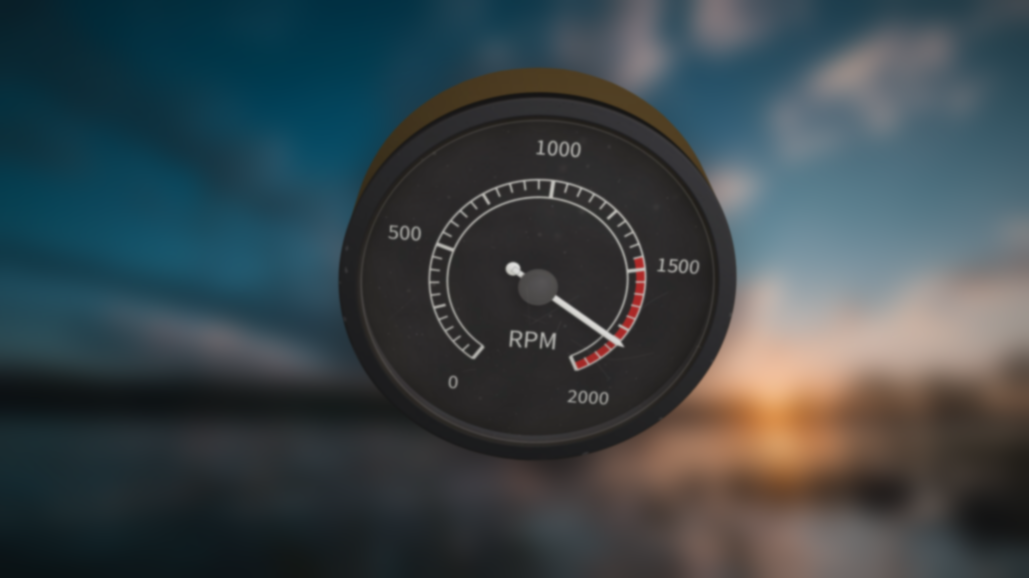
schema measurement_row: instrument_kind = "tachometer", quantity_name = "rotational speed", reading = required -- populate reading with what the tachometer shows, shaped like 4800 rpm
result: 1800 rpm
